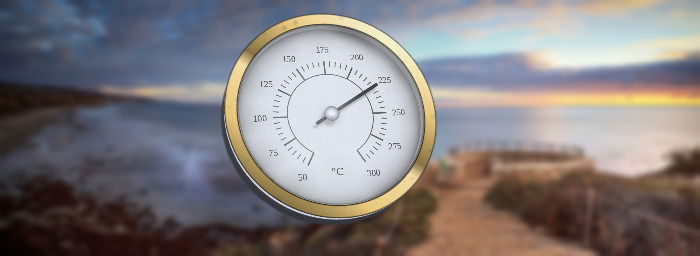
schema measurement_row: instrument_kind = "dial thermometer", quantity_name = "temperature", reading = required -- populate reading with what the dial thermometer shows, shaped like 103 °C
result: 225 °C
